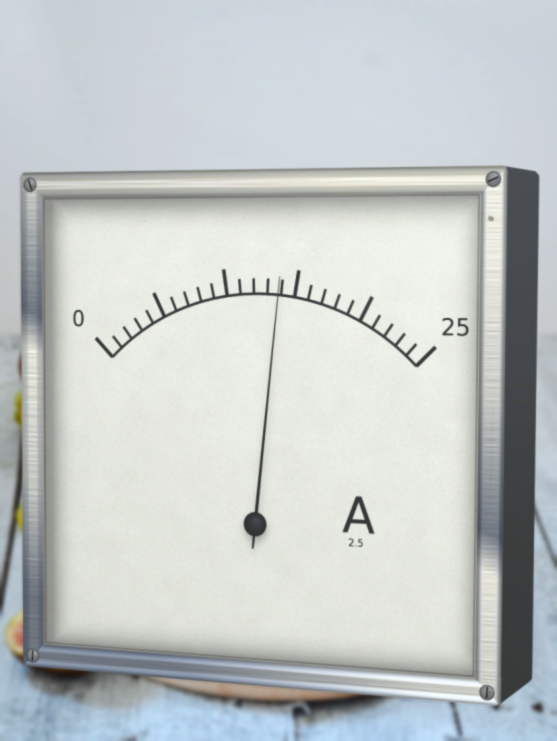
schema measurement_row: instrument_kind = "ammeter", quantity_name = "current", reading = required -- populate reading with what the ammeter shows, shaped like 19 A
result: 14 A
